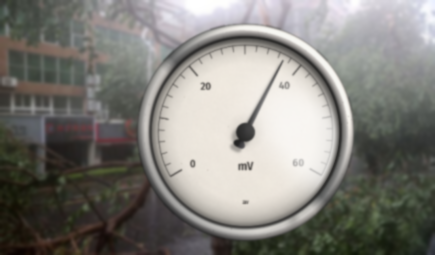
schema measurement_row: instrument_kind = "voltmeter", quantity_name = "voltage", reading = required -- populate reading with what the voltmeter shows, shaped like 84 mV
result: 37 mV
